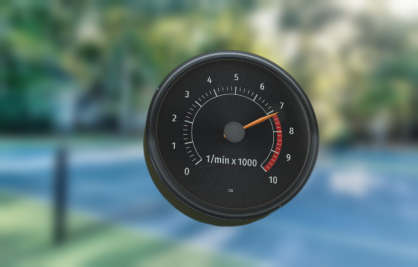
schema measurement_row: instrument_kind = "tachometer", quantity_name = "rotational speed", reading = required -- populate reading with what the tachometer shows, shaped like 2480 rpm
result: 7200 rpm
